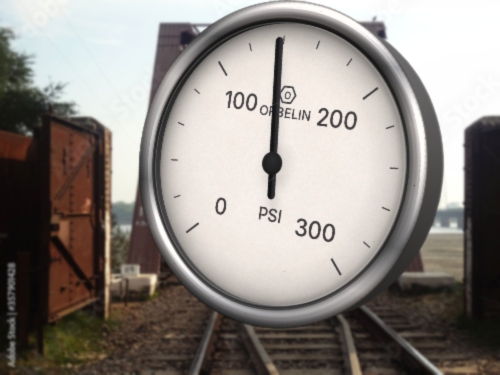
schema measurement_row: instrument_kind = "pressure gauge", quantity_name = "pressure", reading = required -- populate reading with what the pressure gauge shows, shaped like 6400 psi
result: 140 psi
